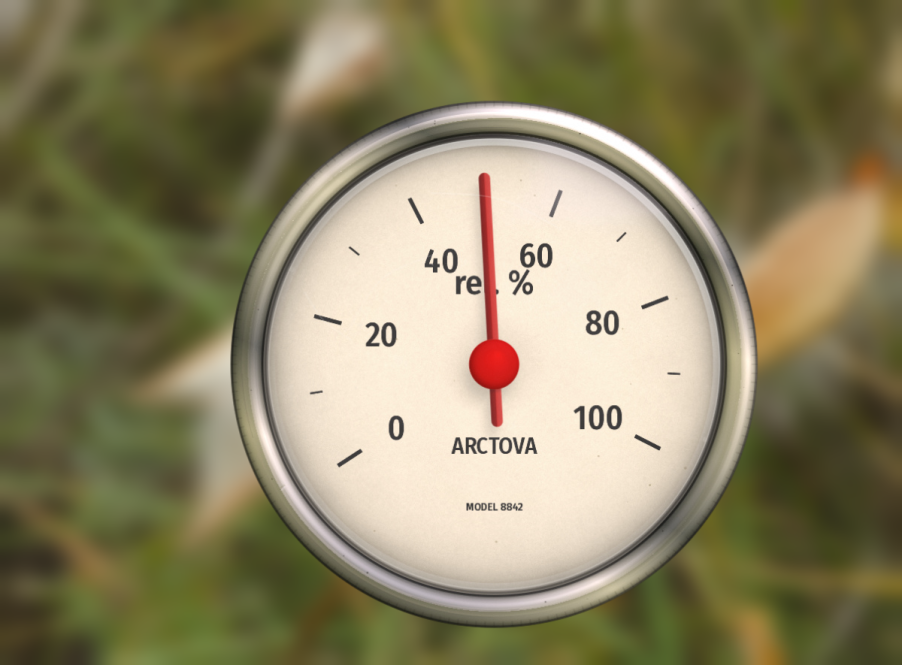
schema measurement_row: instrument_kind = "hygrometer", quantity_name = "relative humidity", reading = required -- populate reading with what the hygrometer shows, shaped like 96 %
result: 50 %
